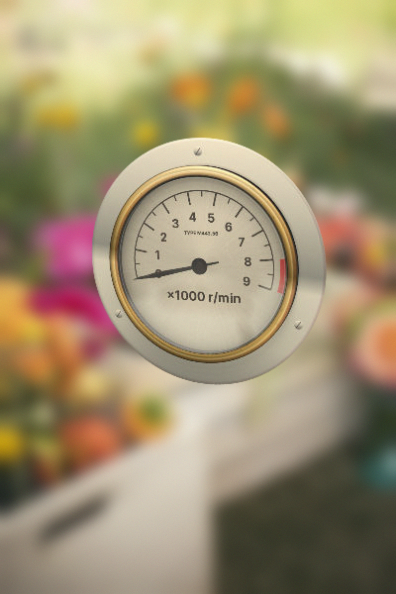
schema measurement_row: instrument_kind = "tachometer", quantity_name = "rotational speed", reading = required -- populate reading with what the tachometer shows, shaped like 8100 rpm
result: 0 rpm
